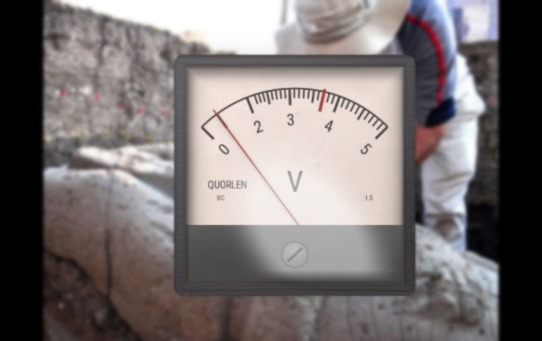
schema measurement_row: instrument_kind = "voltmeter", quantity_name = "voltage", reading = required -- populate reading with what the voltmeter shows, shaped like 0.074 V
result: 1 V
